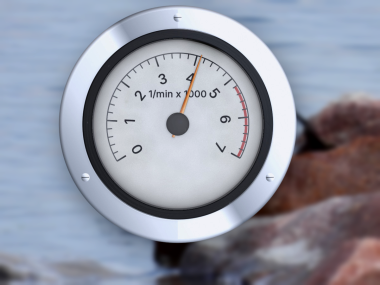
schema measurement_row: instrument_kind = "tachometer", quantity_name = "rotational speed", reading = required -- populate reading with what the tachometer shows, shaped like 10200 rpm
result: 4100 rpm
